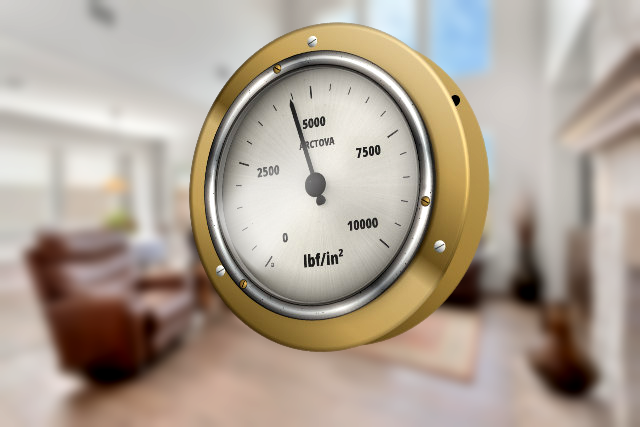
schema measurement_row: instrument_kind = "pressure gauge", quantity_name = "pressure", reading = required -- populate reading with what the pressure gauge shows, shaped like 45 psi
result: 4500 psi
